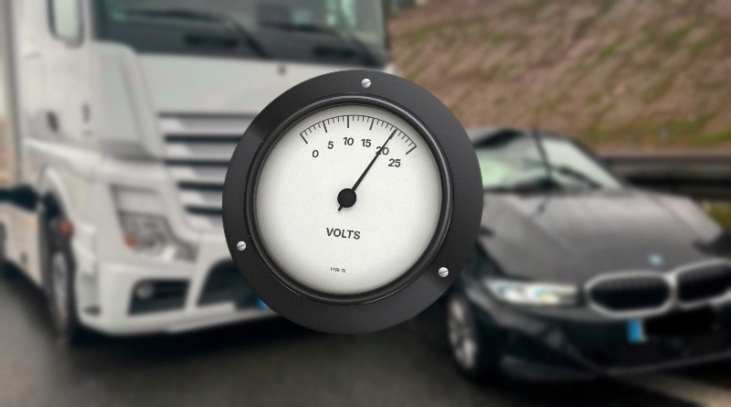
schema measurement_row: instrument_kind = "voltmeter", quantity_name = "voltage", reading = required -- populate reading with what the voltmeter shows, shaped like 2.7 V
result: 20 V
